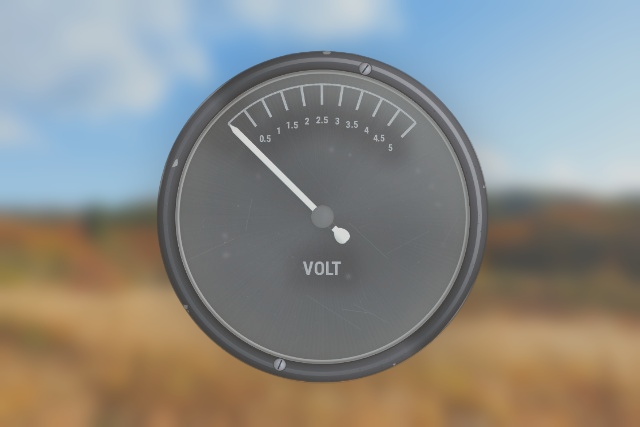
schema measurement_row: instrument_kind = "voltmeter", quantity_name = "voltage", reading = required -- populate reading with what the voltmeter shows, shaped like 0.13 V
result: 0 V
